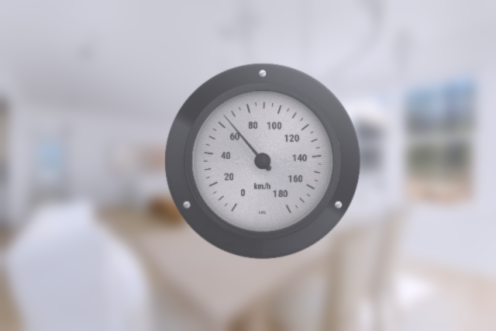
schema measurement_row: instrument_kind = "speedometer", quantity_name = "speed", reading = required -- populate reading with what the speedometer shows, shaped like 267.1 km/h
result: 65 km/h
